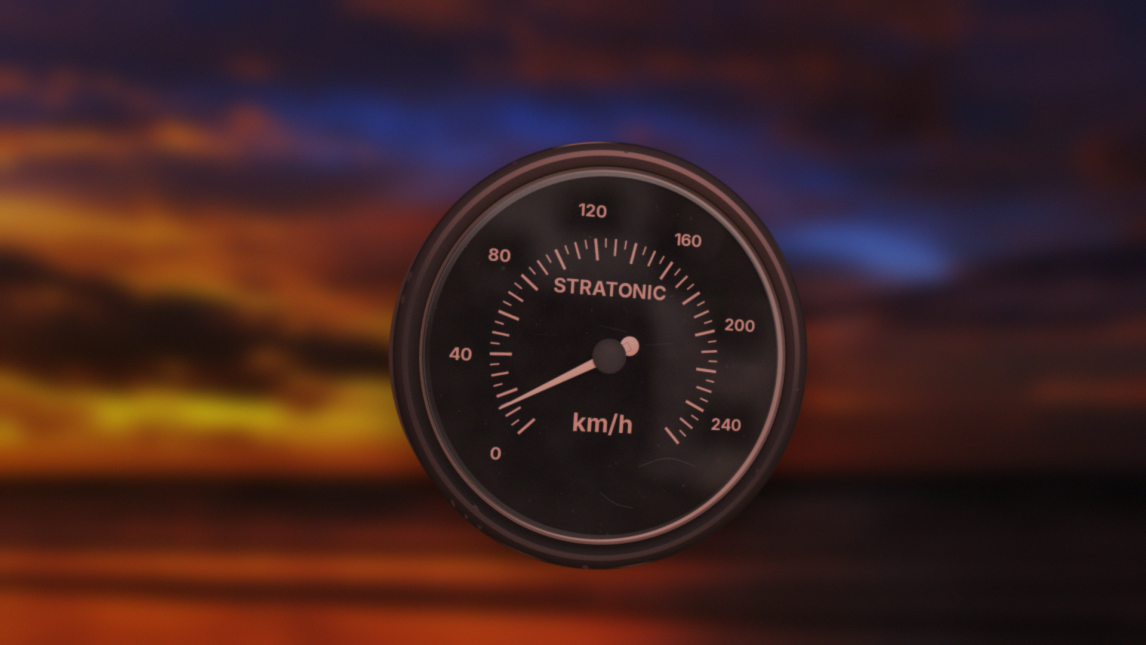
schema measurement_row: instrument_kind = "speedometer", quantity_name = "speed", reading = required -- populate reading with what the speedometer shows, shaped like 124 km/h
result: 15 km/h
